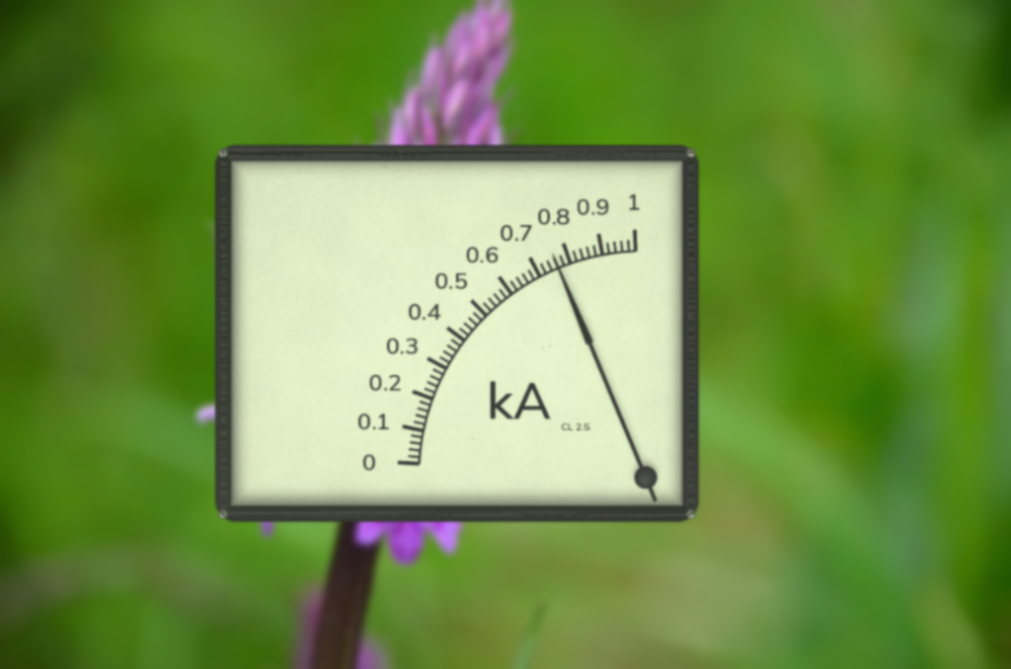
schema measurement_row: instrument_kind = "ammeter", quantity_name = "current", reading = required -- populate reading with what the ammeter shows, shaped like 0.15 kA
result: 0.76 kA
